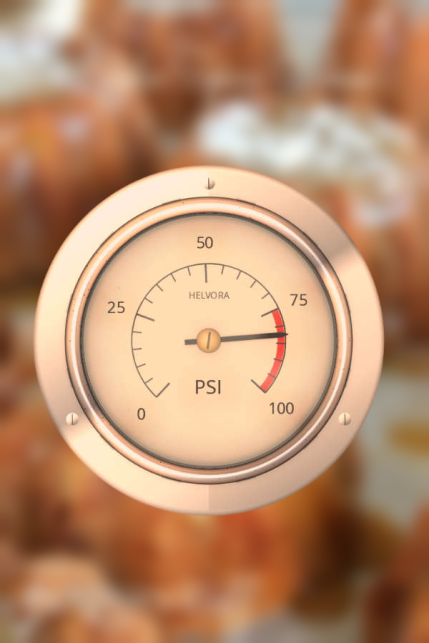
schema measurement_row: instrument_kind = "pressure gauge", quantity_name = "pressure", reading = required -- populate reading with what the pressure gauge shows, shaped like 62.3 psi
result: 82.5 psi
